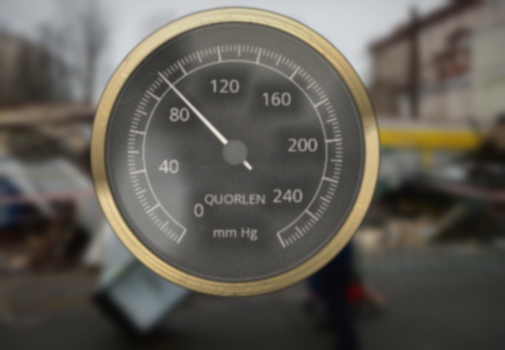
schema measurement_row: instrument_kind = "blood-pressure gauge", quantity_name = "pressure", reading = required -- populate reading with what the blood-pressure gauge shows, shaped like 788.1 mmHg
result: 90 mmHg
